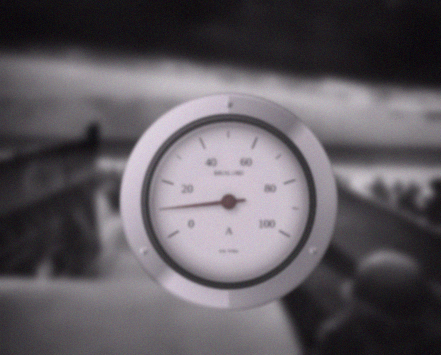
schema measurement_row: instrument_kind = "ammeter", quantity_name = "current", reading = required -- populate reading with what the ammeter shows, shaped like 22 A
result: 10 A
